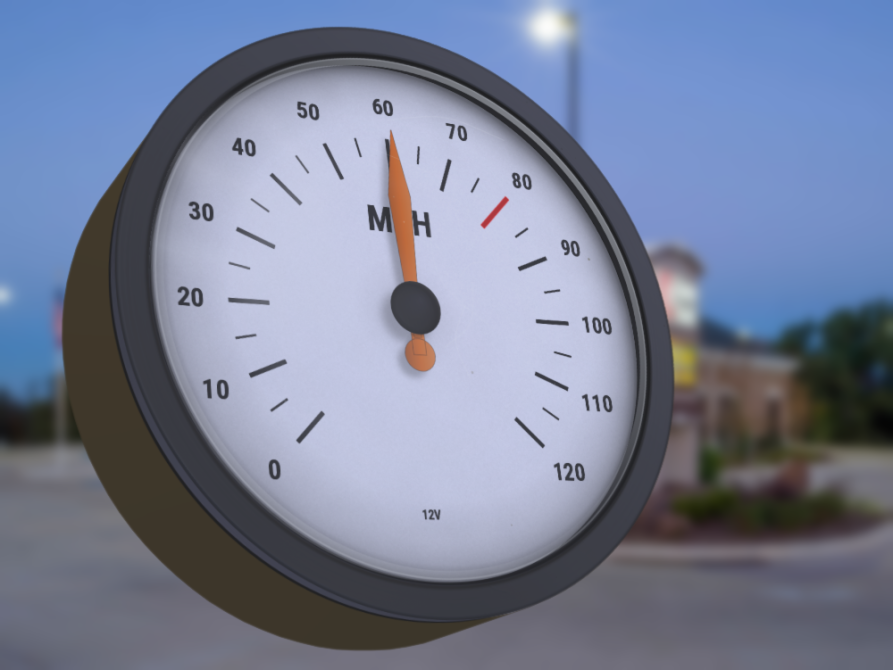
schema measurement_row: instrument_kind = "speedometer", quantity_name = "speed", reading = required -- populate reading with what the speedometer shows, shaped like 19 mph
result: 60 mph
